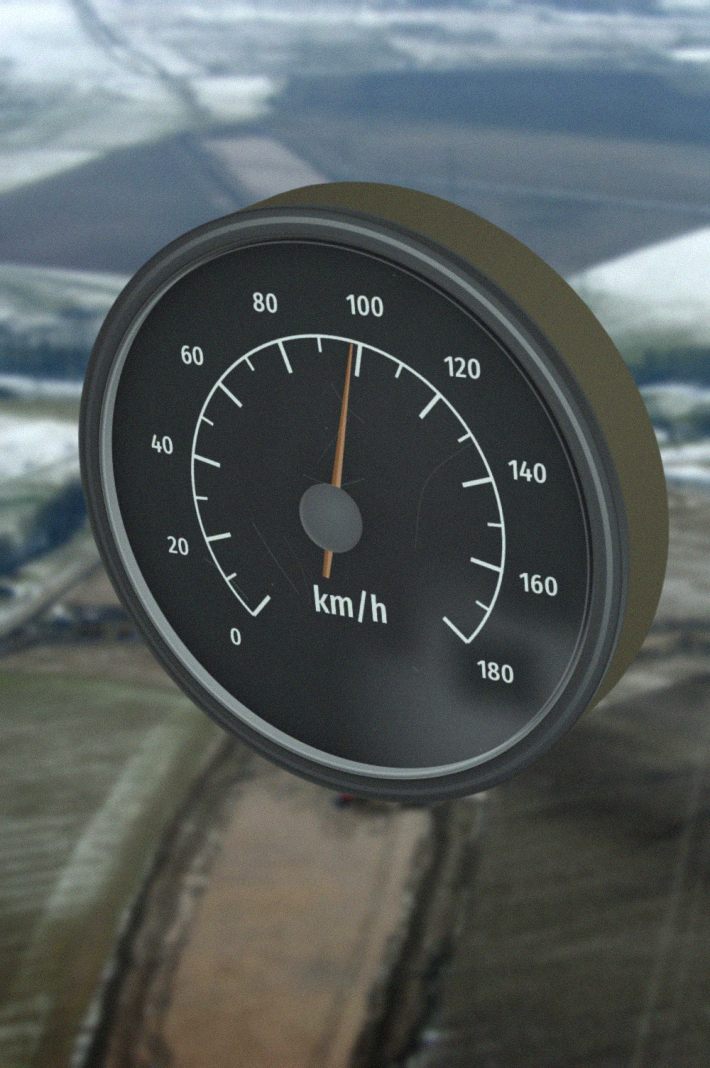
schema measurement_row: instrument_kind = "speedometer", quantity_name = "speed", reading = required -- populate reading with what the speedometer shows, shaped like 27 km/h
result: 100 km/h
